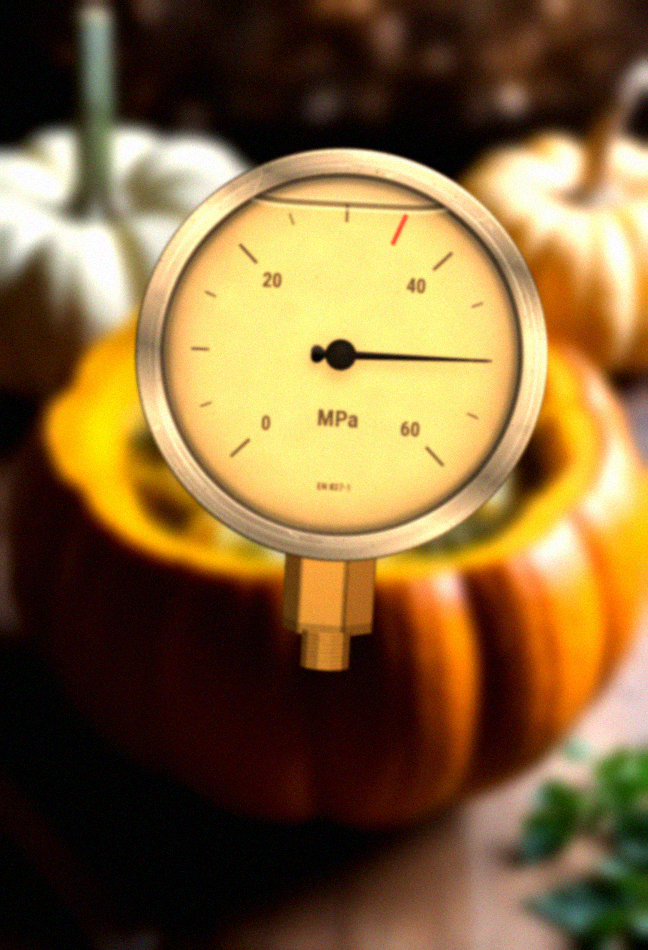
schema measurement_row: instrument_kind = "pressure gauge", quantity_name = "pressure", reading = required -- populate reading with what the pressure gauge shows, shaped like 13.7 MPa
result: 50 MPa
